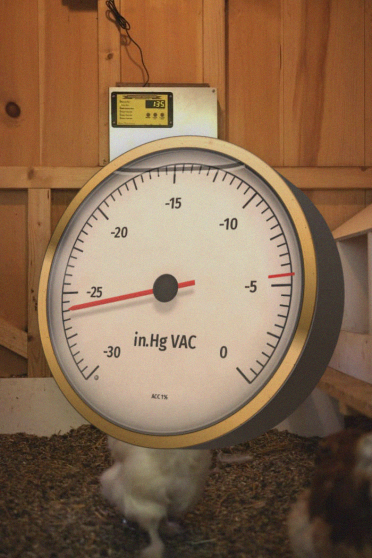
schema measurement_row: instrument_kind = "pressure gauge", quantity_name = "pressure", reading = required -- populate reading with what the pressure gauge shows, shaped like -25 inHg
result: -26 inHg
